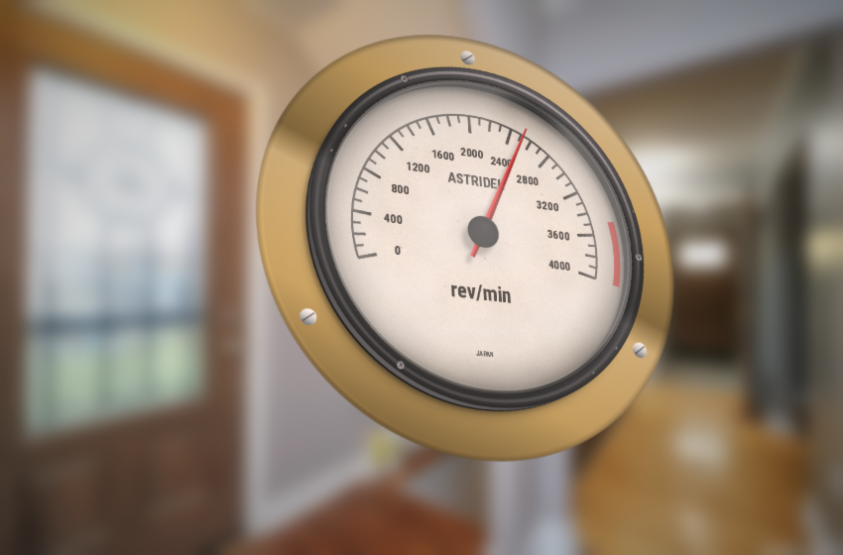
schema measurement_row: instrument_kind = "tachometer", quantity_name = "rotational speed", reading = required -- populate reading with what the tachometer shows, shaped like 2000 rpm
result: 2500 rpm
